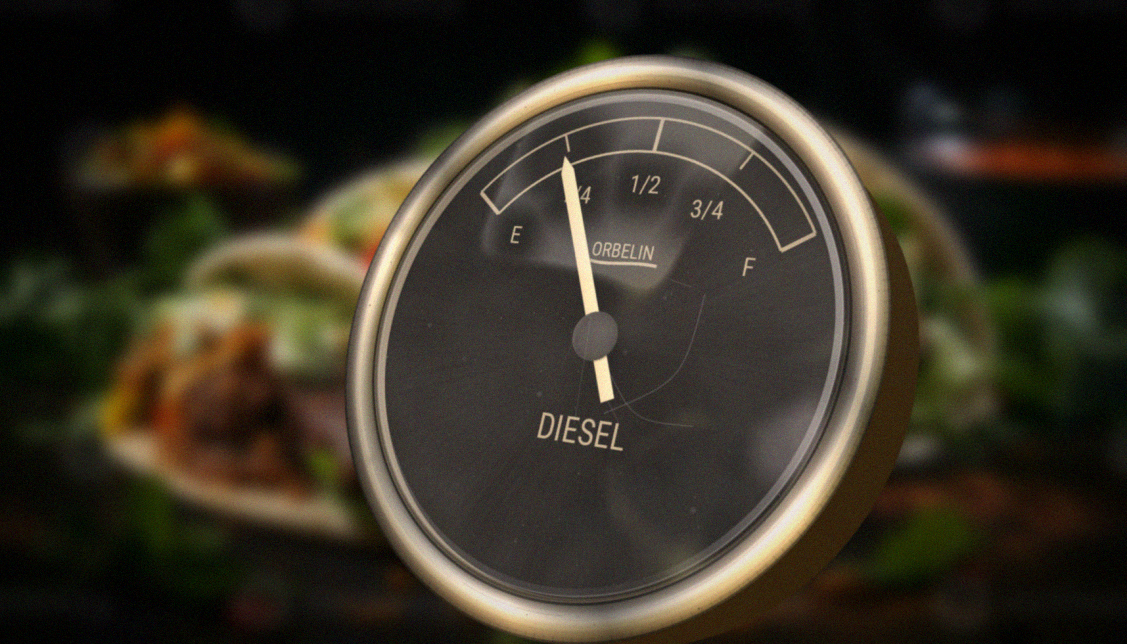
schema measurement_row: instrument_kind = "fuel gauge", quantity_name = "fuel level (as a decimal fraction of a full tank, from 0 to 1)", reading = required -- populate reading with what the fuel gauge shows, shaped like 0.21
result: 0.25
